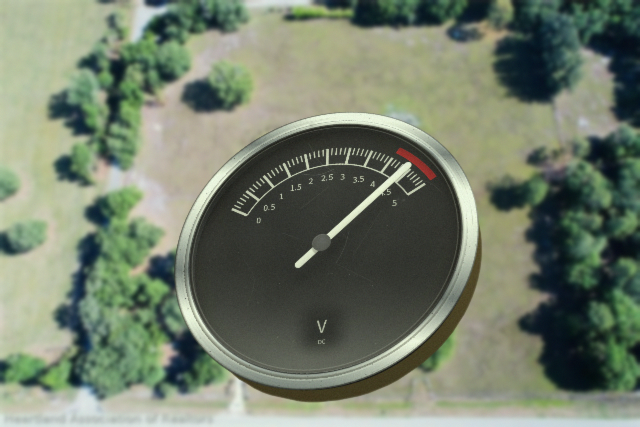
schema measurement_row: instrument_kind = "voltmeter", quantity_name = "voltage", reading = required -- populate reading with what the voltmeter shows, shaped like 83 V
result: 4.5 V
